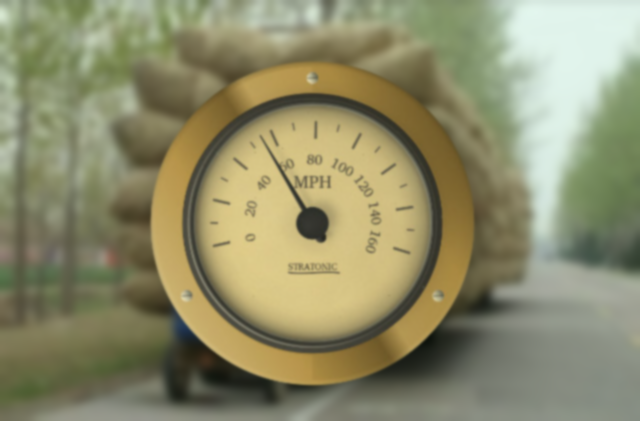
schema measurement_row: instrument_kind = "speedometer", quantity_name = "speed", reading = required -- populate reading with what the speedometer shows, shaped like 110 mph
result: 55 mph
